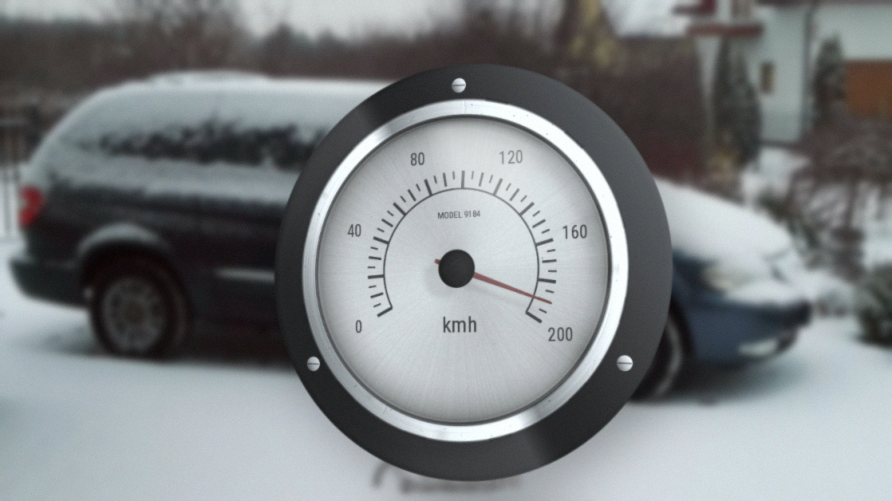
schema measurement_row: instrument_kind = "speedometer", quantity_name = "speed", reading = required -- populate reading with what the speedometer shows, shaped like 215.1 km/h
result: 190 km/h
